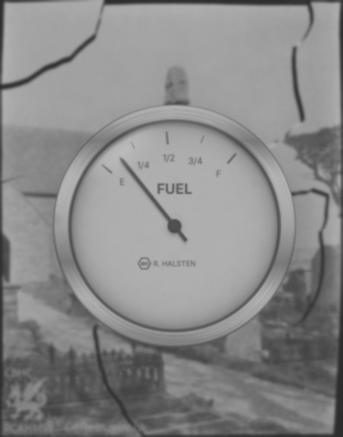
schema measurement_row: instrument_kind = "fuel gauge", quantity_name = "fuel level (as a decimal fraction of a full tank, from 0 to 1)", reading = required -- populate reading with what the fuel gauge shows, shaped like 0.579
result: 0.125
